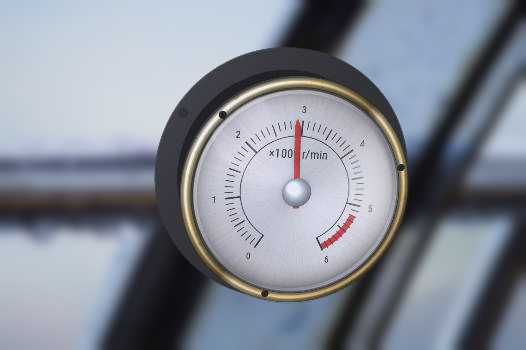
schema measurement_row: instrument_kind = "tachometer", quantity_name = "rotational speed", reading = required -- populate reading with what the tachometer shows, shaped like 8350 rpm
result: 2900 rpm
